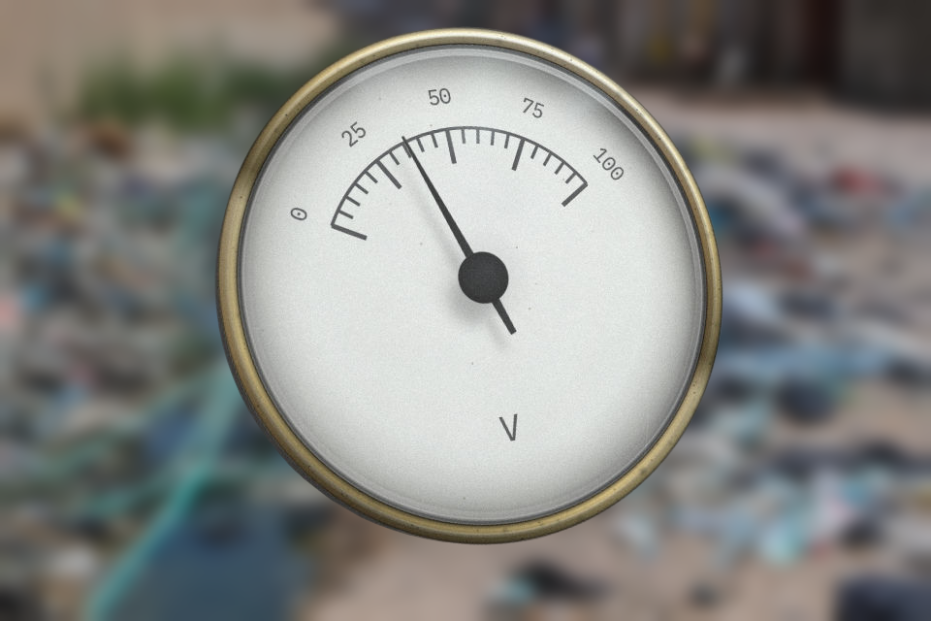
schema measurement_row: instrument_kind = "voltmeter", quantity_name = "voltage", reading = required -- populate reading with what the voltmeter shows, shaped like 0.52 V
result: 35 V
